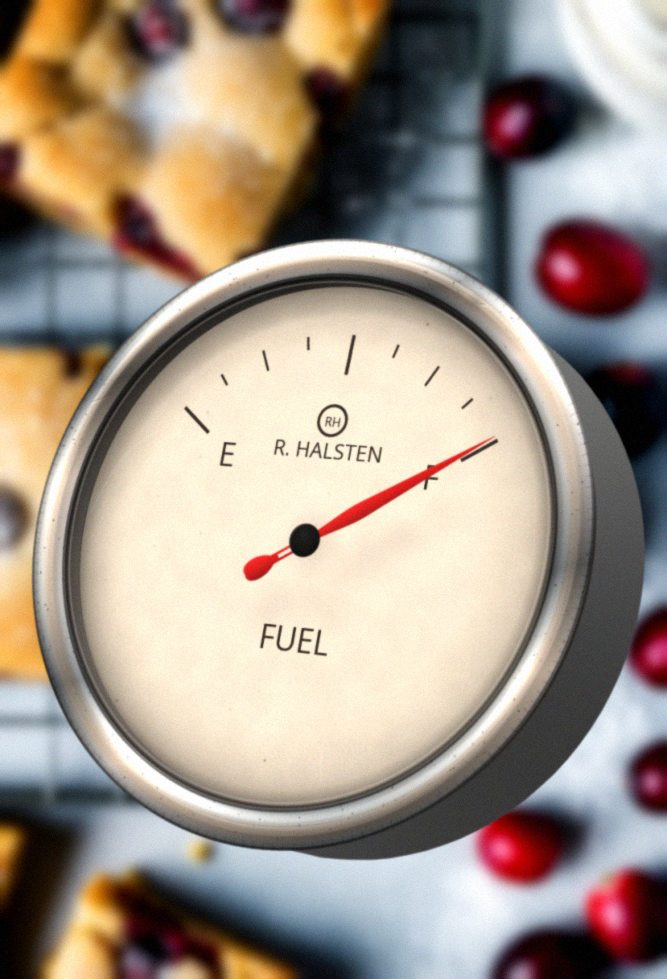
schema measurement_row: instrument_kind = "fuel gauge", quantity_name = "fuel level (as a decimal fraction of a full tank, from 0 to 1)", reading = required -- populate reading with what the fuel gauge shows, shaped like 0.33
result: 1
